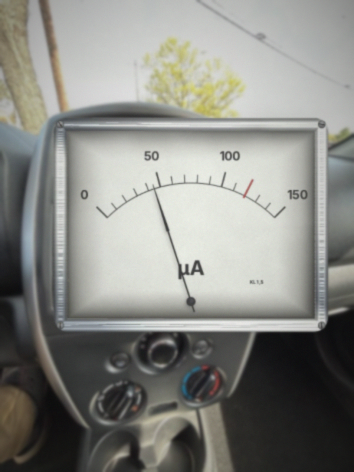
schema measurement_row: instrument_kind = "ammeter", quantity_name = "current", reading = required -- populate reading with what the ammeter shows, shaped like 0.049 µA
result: 45 µA
